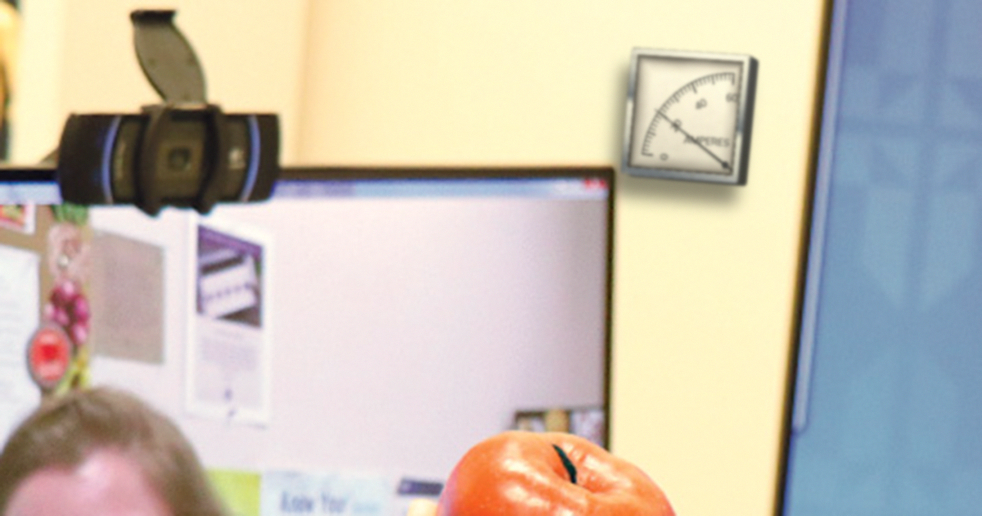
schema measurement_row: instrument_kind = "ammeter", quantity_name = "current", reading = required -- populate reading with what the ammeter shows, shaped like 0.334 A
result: 20 A
